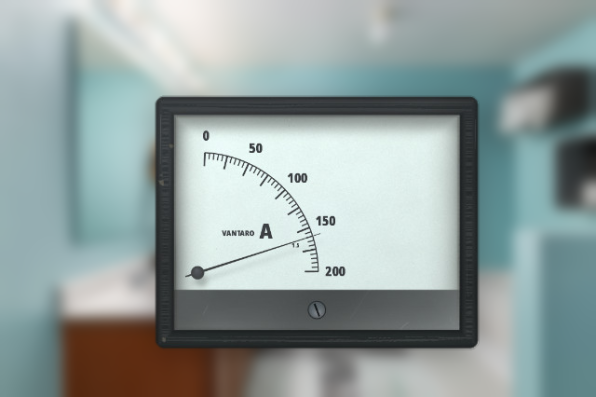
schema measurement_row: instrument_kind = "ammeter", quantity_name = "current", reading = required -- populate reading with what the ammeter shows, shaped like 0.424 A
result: 160 A
